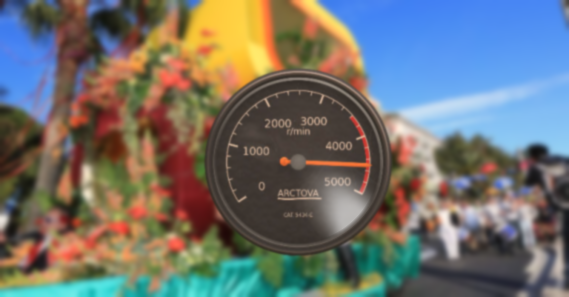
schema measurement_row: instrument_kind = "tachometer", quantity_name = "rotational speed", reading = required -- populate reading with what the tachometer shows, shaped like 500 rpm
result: 4500 rpm
